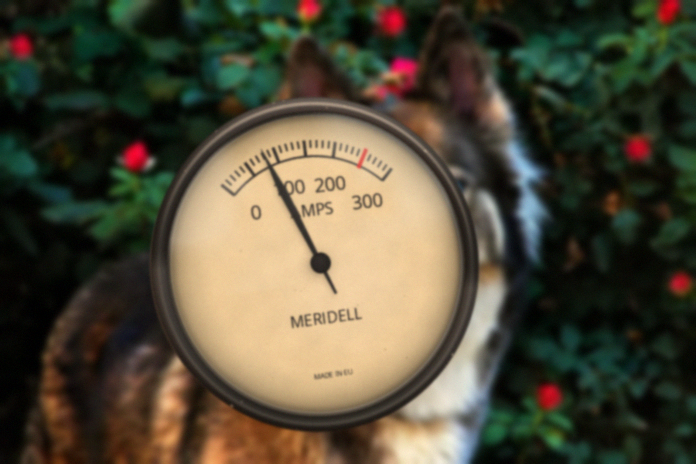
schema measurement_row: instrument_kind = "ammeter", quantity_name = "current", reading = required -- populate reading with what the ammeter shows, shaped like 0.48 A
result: 80 A
